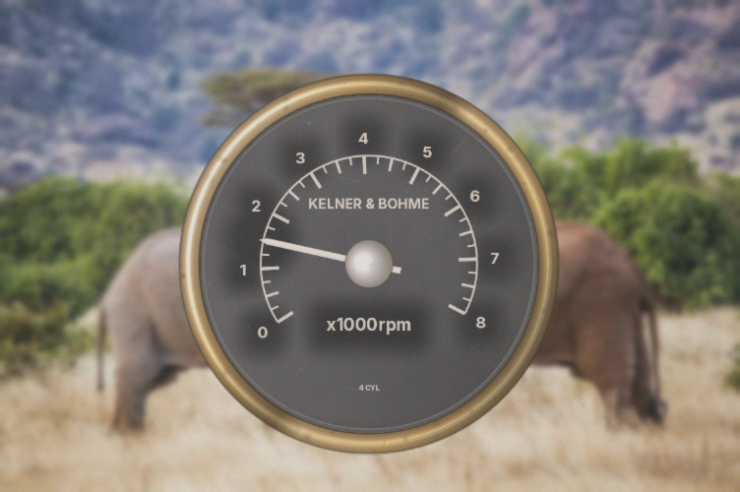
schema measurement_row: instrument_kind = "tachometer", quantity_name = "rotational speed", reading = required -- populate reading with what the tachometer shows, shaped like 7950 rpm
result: 1500 rpm
